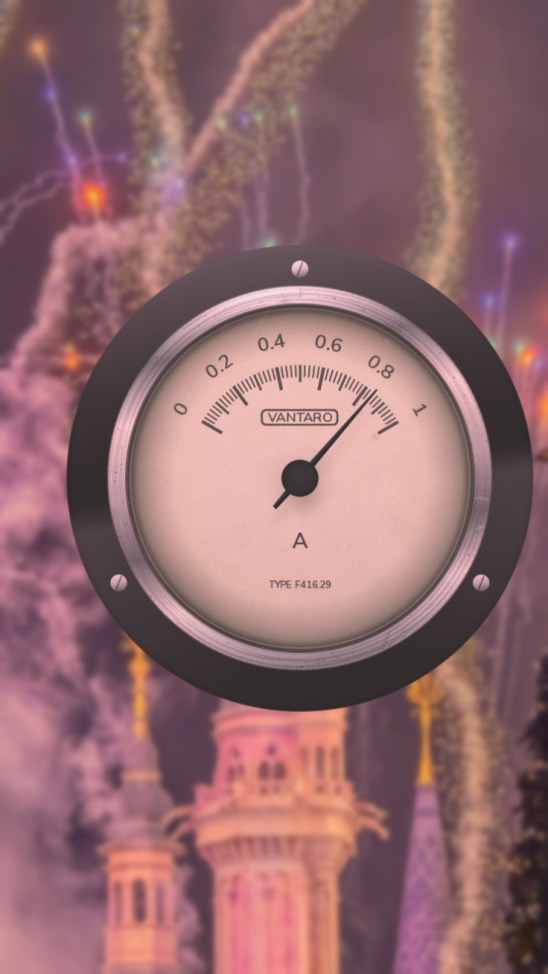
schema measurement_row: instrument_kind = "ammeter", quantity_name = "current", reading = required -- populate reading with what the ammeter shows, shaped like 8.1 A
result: 0.84 A
